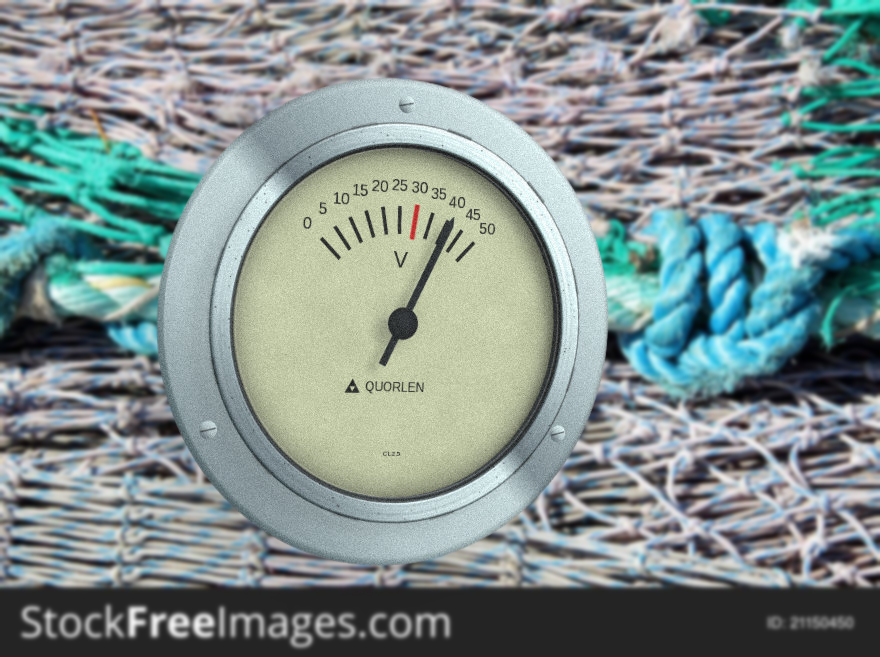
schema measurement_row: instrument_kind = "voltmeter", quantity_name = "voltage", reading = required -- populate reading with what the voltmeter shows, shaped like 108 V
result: 40 V
